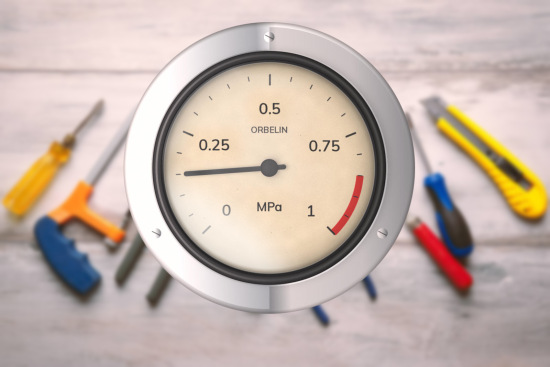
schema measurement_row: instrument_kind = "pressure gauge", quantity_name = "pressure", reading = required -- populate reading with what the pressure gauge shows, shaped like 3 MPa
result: 0.15 MPa
